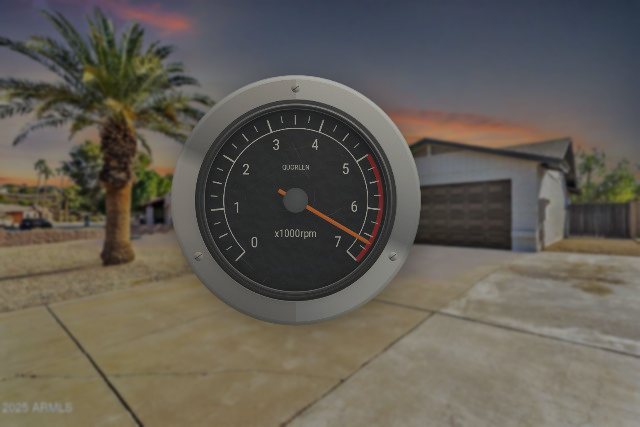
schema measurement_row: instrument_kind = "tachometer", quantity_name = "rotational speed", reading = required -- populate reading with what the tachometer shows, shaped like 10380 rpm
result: 6625 rpm
